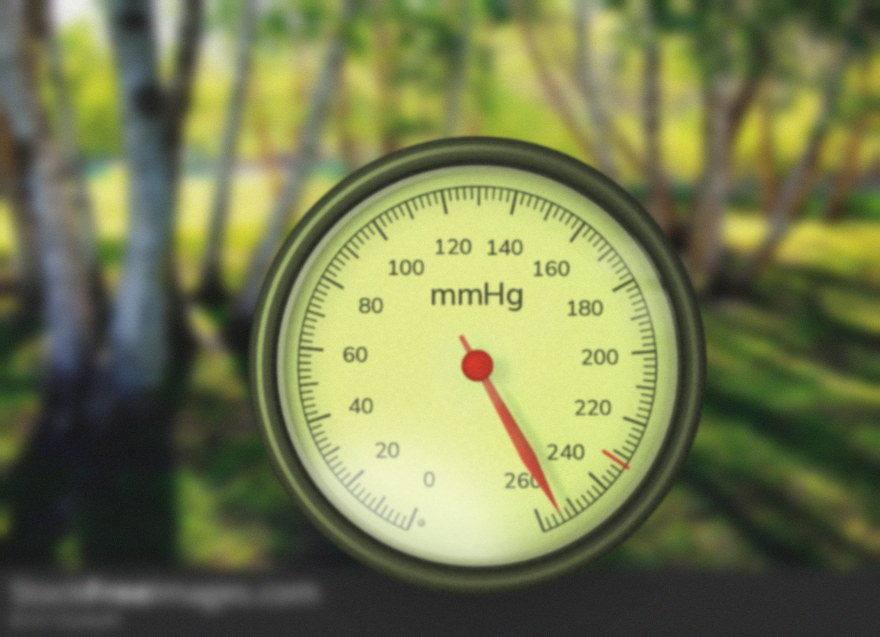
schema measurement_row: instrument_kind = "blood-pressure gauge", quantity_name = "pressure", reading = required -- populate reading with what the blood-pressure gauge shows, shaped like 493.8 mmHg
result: 254 mmHg
